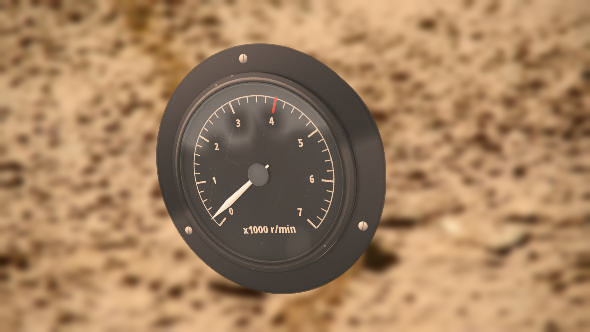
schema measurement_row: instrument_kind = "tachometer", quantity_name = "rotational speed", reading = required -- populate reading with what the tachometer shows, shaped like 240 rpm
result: 200 rpm
